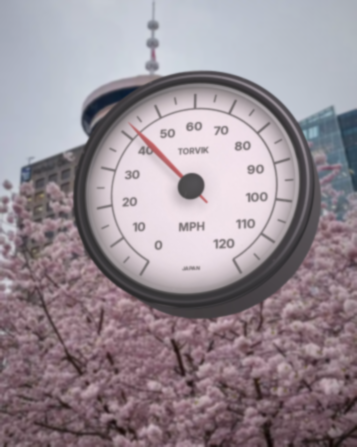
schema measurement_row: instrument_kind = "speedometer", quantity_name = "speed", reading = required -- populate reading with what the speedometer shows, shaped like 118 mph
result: 42.5 mph
